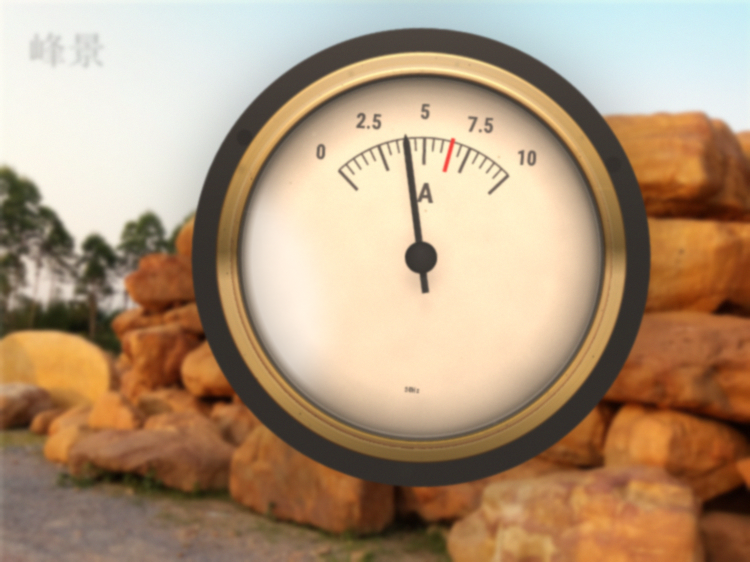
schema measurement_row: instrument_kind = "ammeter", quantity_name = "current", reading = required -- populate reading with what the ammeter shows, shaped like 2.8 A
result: 4 A
